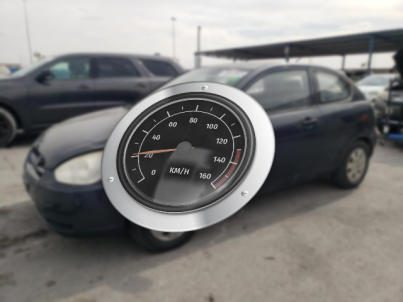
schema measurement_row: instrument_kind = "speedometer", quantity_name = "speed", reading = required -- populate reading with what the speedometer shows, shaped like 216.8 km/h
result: 20 km/h
